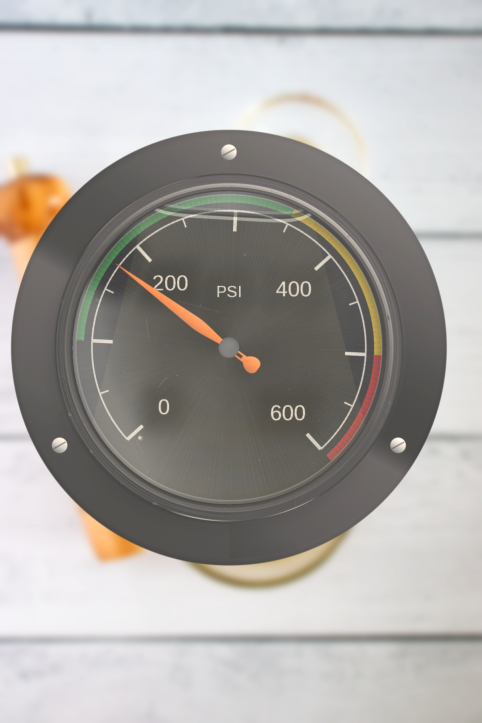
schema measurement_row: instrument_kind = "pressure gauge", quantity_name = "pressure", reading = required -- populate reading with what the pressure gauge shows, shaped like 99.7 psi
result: 175 psi
